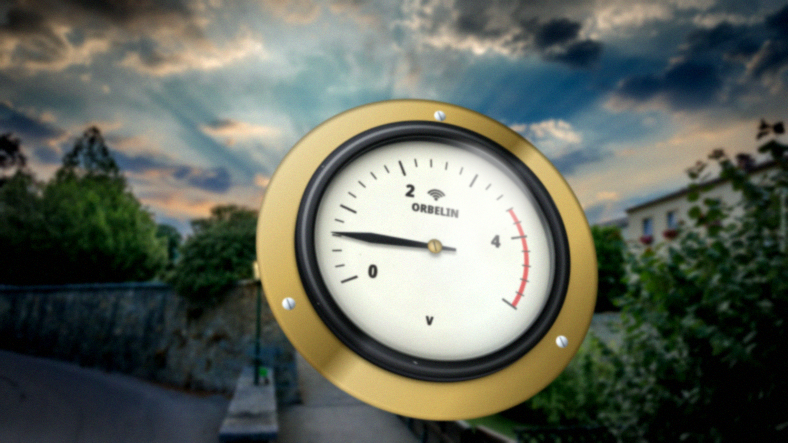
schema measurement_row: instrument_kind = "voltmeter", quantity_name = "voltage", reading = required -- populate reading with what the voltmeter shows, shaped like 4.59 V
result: 0.6 V
